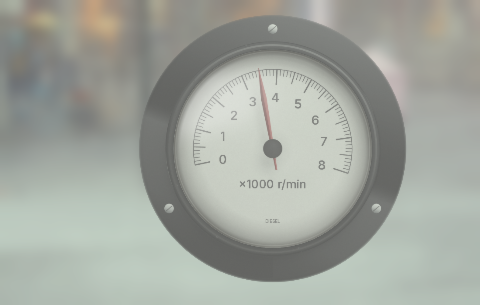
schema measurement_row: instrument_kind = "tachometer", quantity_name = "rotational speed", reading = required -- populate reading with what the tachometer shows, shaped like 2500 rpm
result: 3500 rpm
